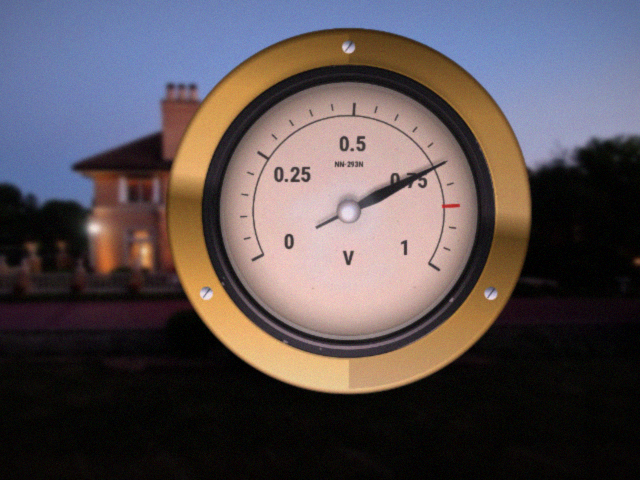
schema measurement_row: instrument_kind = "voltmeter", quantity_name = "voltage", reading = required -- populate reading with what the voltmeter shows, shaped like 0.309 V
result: 0.75 V
